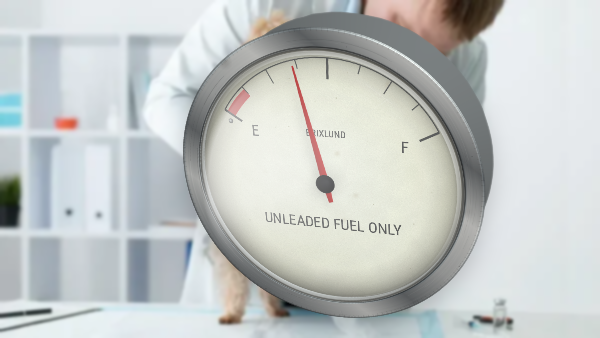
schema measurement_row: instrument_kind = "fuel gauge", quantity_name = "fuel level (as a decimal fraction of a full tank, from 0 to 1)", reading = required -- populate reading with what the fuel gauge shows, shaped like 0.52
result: 0.375
